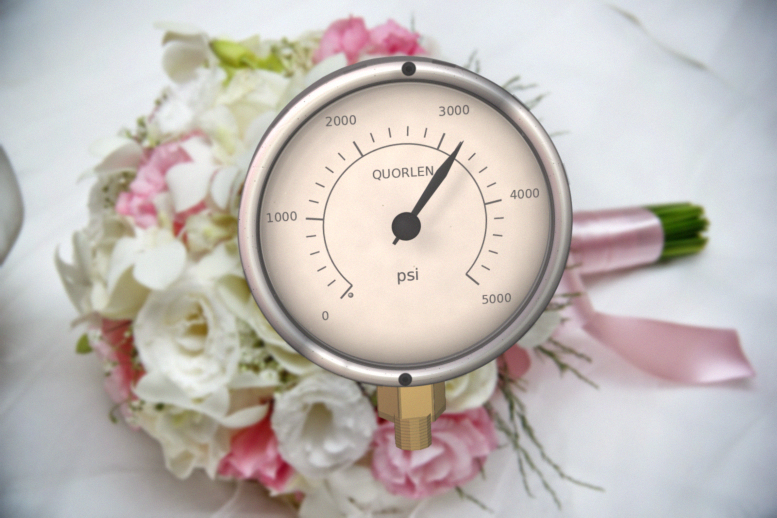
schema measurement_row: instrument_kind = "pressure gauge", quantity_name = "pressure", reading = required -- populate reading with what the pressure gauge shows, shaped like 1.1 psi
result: 3200 psi
